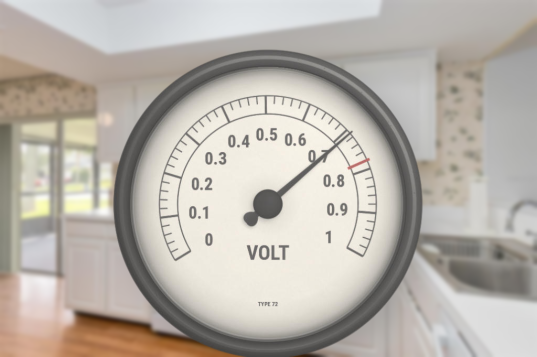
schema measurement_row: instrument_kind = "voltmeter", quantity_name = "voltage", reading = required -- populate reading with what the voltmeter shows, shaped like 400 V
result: 0.71 V
